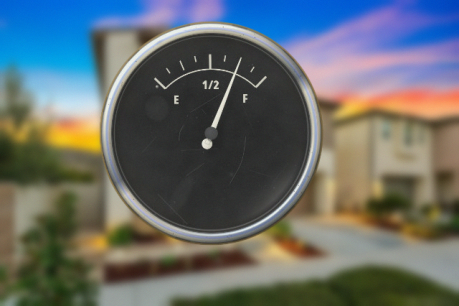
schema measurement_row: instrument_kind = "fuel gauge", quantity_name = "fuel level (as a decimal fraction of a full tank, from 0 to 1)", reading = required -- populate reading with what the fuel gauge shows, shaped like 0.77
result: 0.75
